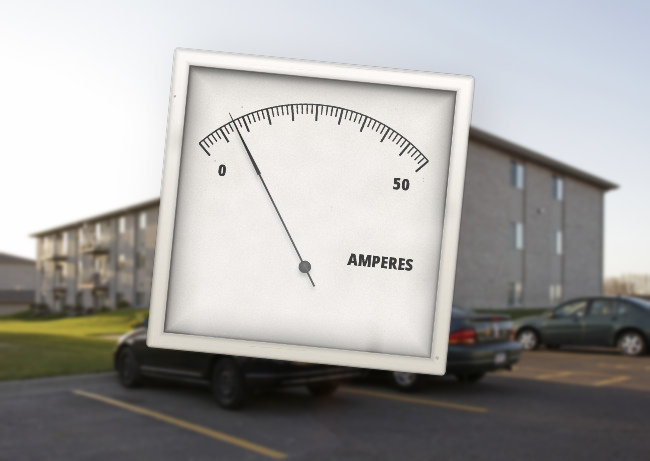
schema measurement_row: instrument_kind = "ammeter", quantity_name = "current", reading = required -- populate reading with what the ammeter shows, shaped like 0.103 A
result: 8 A
